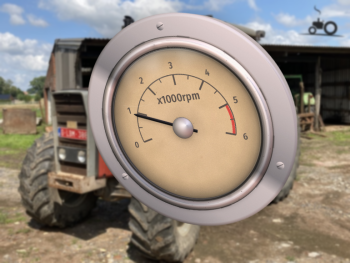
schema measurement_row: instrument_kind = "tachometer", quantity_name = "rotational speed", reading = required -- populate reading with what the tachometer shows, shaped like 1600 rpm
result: 1000 rpm
